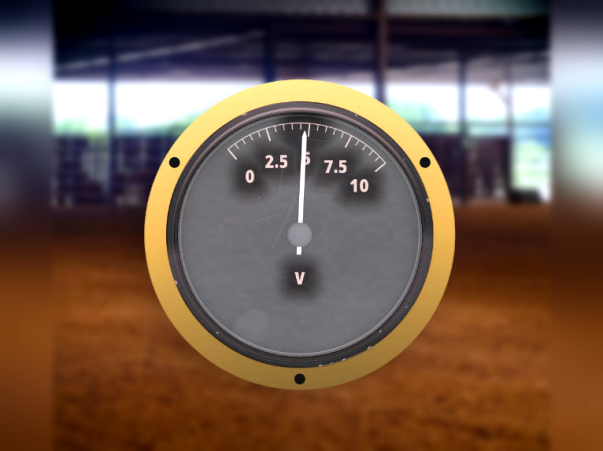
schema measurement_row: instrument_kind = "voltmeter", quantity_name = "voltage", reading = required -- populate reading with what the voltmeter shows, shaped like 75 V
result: 4.75 V
